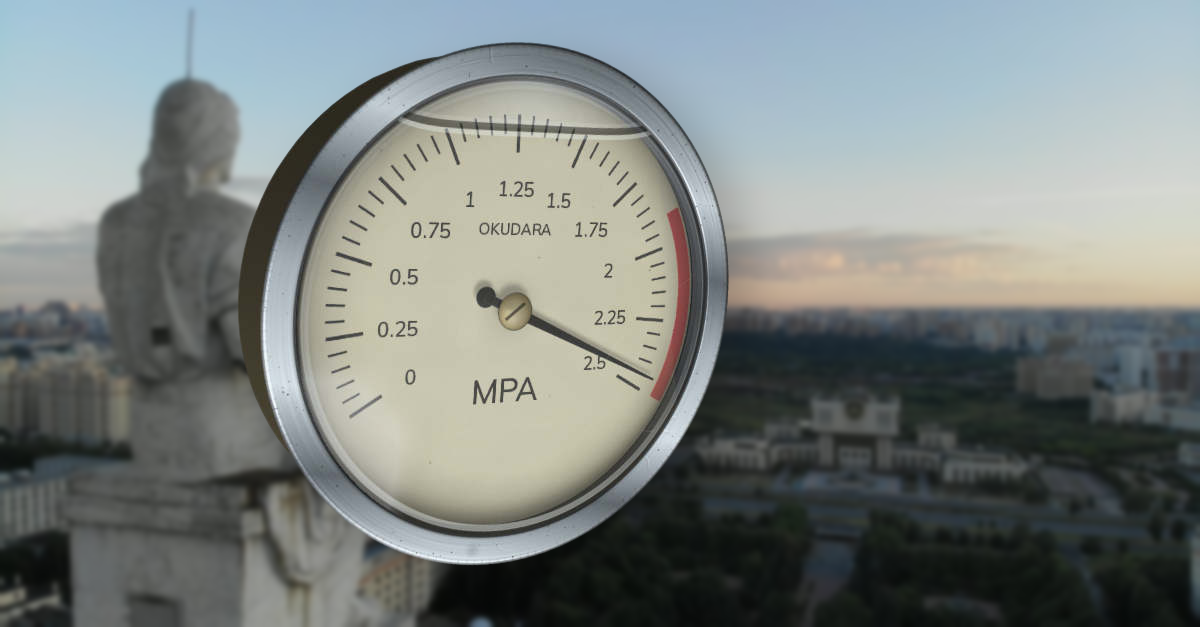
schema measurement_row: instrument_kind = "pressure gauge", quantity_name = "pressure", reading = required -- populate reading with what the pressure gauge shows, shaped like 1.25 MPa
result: 2.45 MPa
